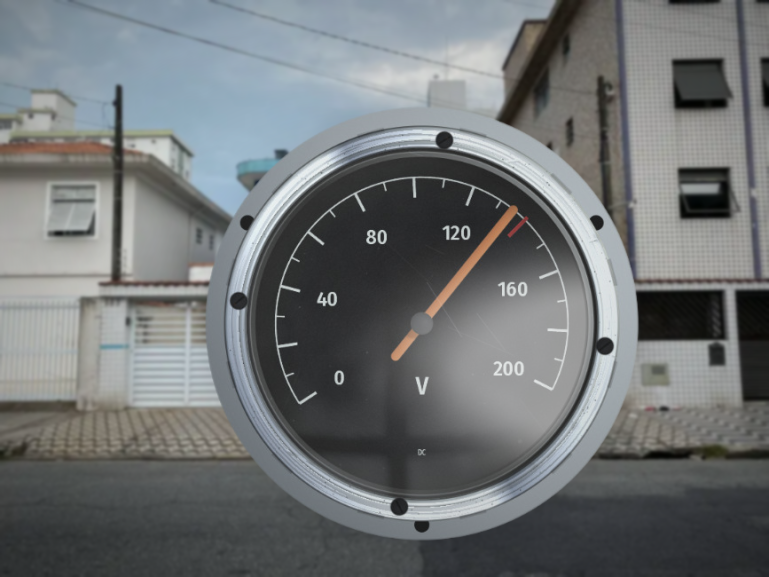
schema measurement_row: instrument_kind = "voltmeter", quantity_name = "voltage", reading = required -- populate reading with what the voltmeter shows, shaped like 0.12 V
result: 135 V
